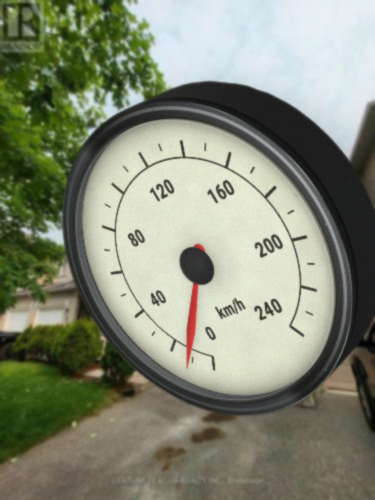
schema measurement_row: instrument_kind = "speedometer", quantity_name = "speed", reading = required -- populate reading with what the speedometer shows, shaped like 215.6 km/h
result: 10 km/h
